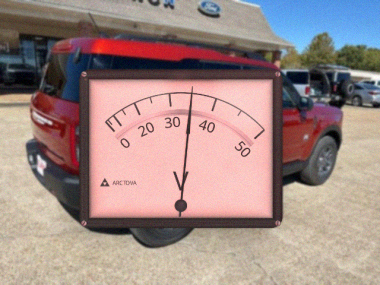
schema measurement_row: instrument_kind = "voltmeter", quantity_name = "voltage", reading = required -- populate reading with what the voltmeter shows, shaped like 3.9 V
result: 35 V
